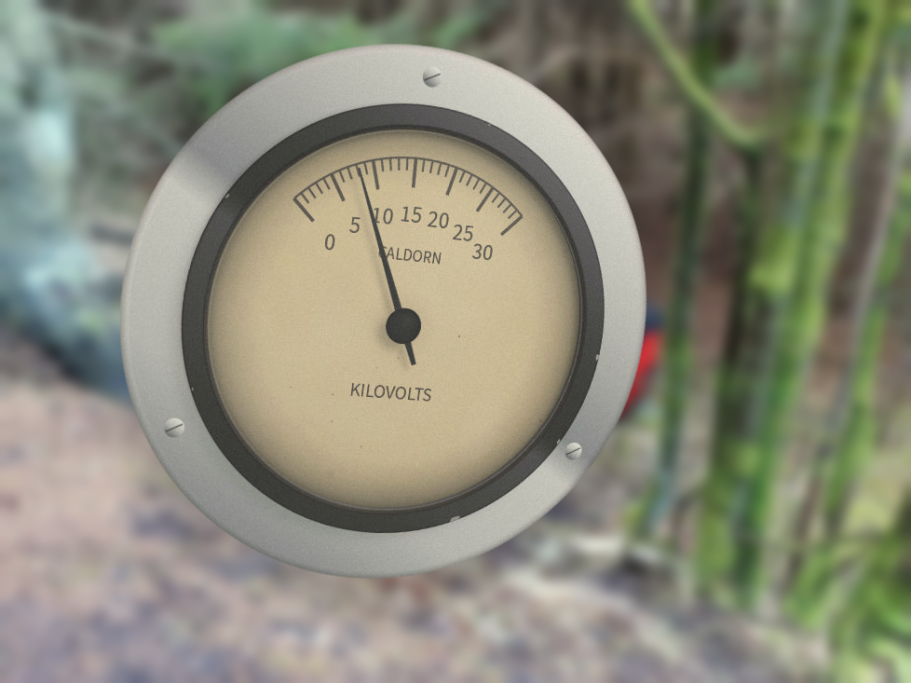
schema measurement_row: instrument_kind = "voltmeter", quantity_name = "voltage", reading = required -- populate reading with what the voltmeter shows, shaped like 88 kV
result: 8 kV
